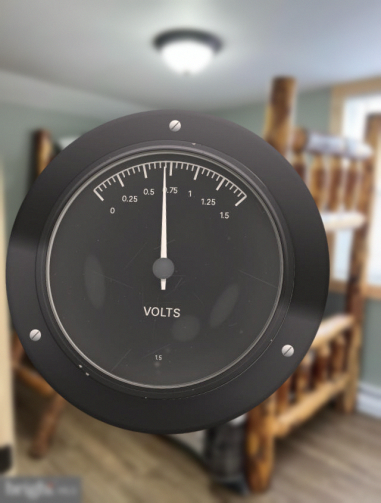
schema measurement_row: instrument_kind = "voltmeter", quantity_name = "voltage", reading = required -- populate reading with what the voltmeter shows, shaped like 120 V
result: 0.7 V
